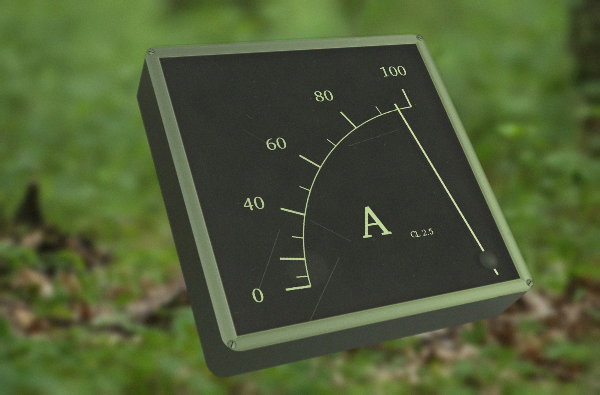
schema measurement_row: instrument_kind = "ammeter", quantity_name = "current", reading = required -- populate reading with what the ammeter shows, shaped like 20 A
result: 95 A
